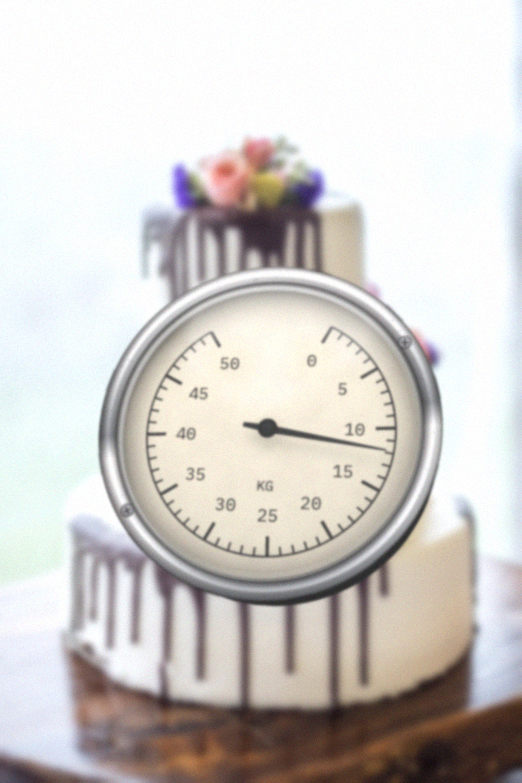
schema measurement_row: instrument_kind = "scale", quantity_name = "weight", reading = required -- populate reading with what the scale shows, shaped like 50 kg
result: 12 kg
